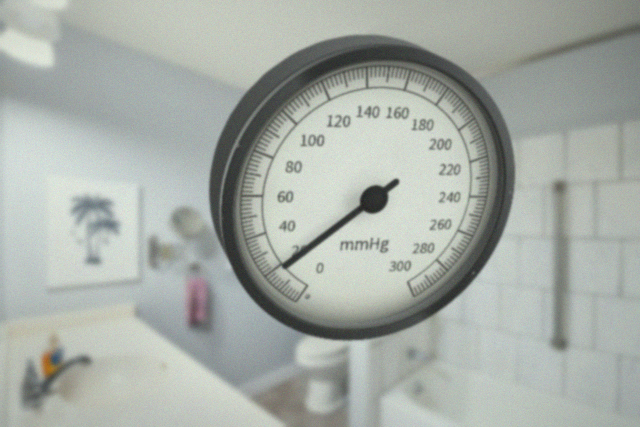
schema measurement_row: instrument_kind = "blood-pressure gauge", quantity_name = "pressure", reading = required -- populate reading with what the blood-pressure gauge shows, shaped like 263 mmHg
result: 20 mmHg
